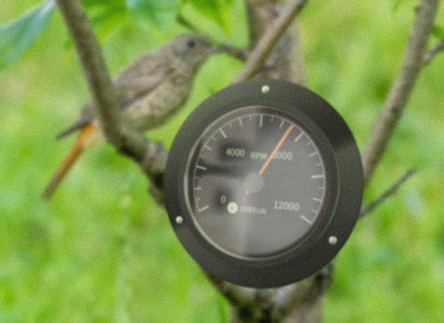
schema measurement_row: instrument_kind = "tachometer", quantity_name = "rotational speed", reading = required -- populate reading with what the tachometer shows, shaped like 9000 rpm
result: 7500 rpm
